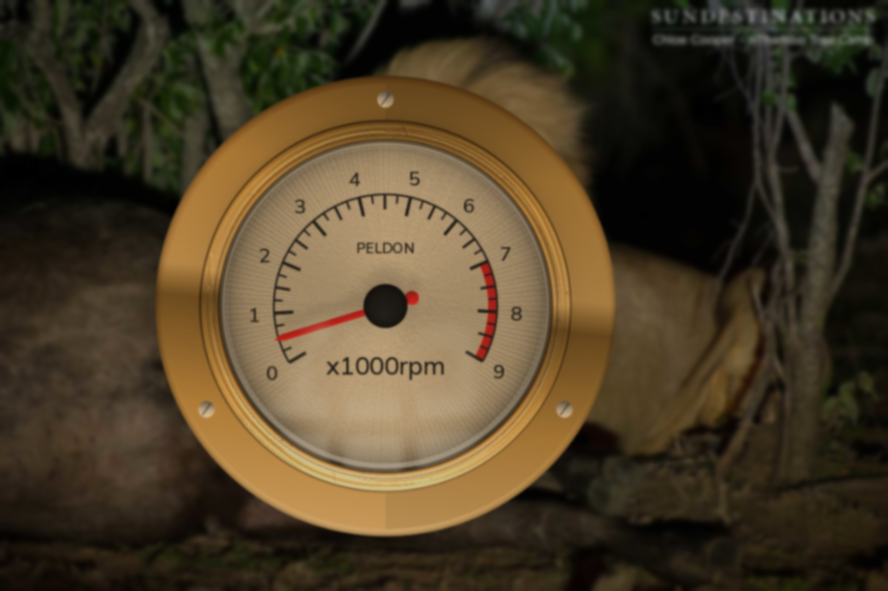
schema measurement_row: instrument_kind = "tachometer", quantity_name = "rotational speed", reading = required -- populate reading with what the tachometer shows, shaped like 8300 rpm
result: 500 rpm
